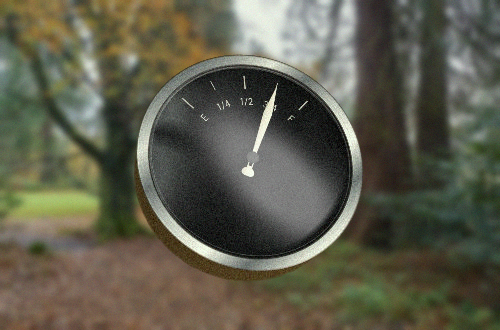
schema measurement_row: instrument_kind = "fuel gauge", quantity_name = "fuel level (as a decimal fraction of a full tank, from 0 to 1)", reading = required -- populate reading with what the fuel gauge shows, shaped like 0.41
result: 0.75
